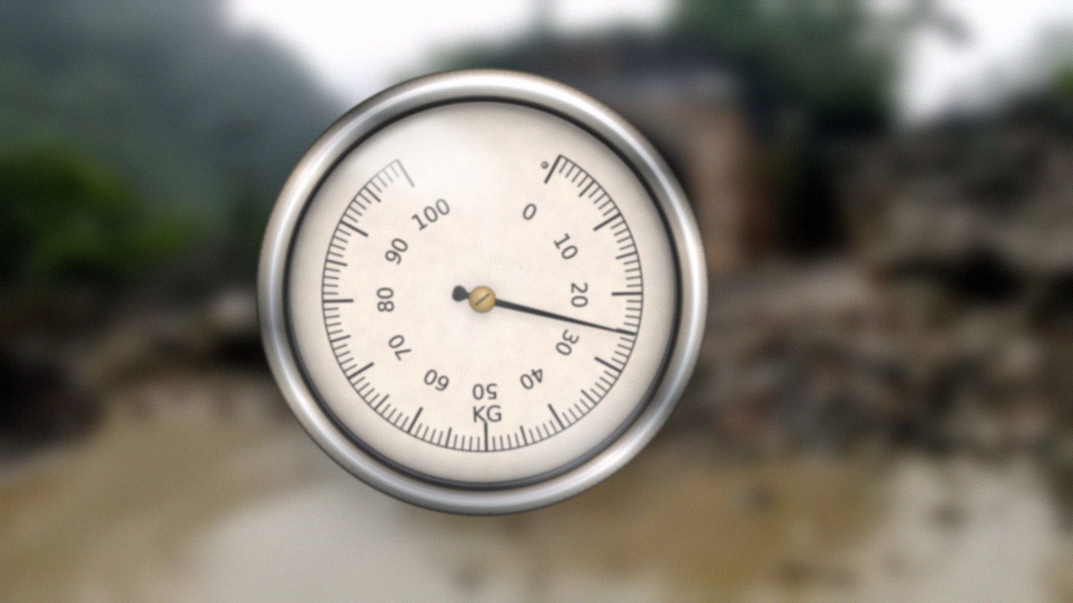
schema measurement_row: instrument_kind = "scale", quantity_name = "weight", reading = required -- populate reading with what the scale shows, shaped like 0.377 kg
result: 25 kg
